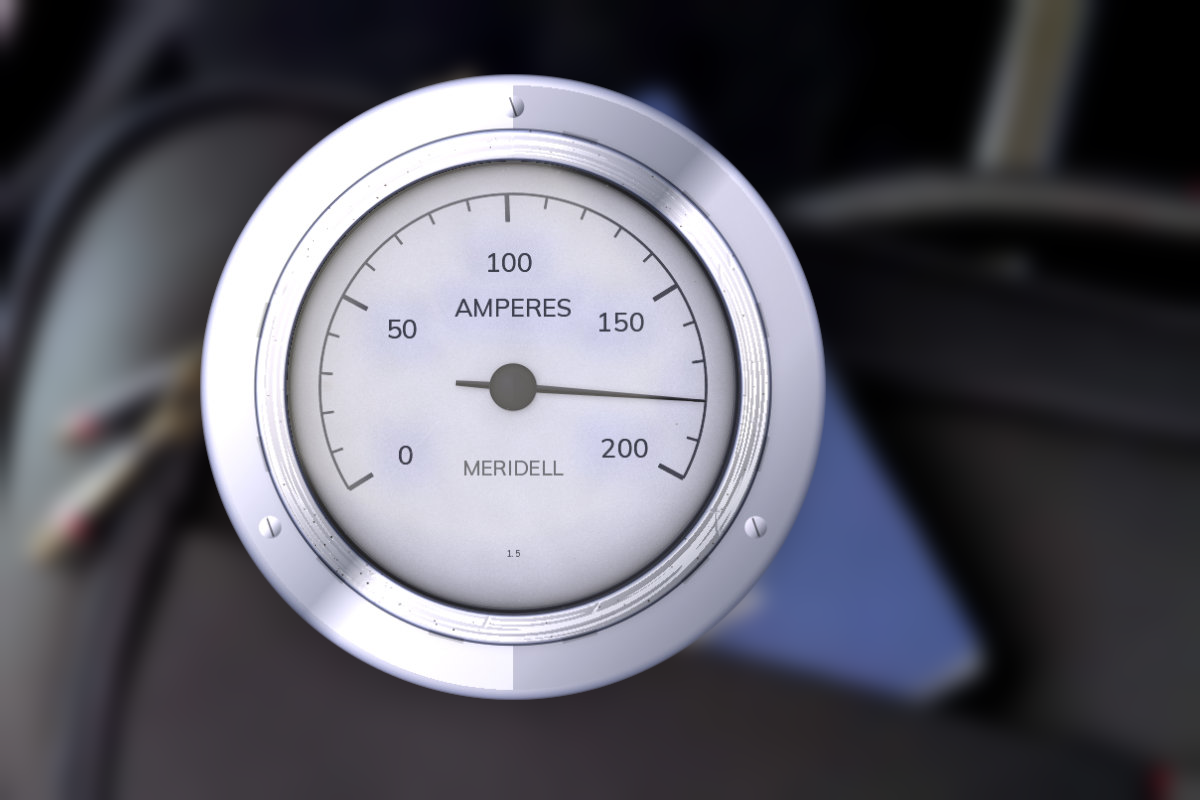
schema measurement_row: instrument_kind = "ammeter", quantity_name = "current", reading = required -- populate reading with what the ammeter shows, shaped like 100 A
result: 180 A
